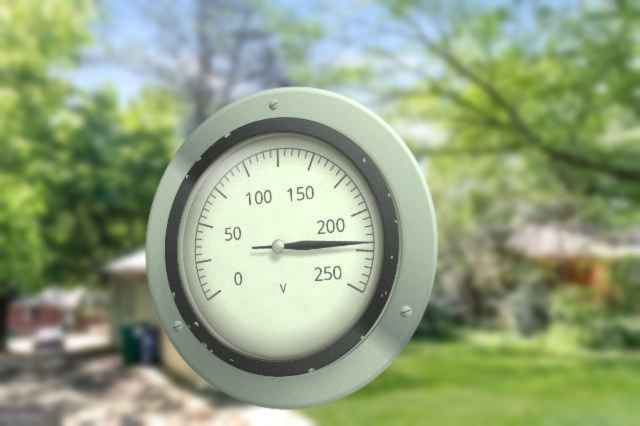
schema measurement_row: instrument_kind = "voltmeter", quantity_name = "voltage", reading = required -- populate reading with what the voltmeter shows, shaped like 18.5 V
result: 220 V
